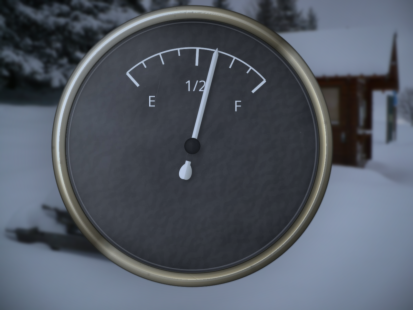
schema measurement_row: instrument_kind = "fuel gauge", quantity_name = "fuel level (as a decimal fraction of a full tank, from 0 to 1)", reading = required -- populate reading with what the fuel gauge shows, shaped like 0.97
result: 0.625
